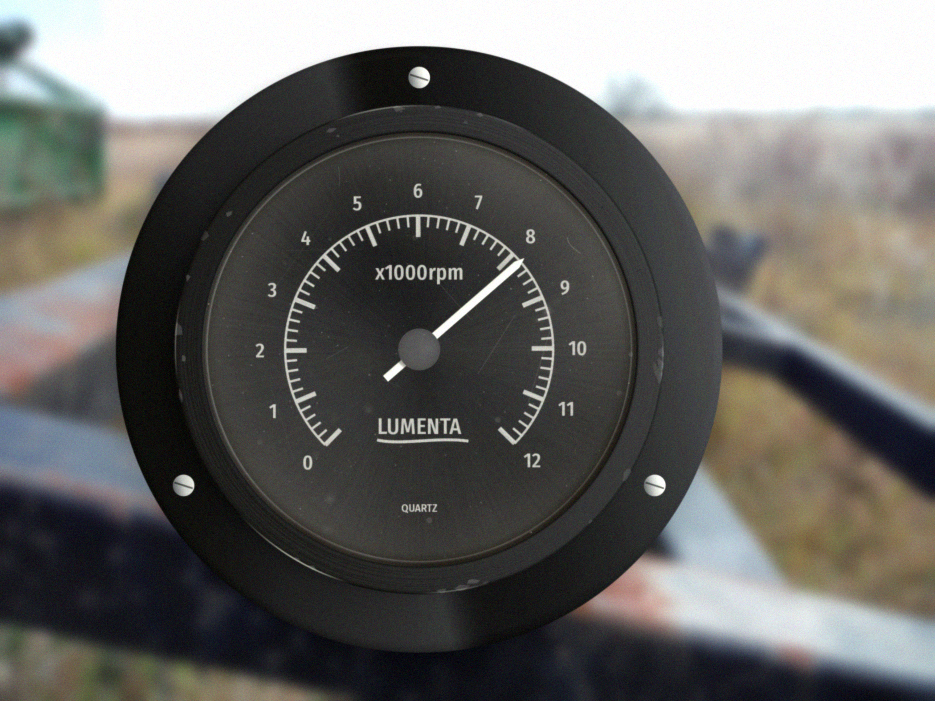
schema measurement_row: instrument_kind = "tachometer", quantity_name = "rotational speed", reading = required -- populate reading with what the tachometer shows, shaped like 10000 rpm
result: 8200 rpm
